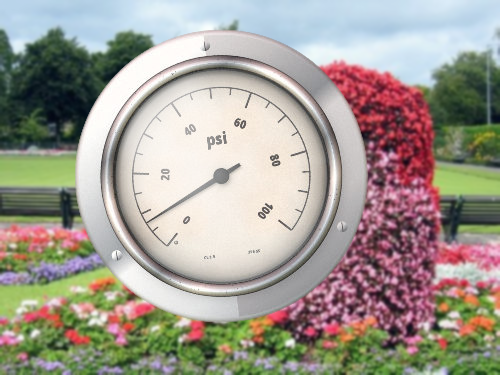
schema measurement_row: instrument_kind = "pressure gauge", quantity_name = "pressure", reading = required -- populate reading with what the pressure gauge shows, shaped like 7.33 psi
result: 7.5 psi
